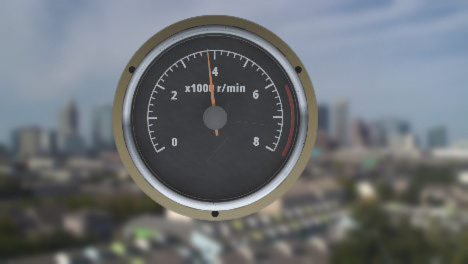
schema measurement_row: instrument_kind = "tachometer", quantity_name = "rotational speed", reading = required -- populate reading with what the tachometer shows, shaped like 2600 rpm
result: 3800 rpm
